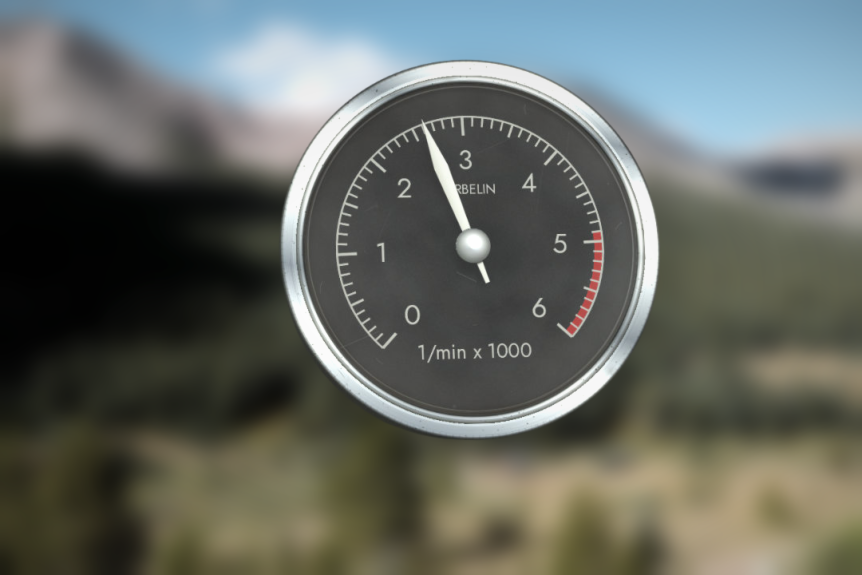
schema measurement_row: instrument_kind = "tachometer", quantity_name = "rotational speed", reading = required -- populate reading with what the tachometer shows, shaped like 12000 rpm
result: 2600 rpm
